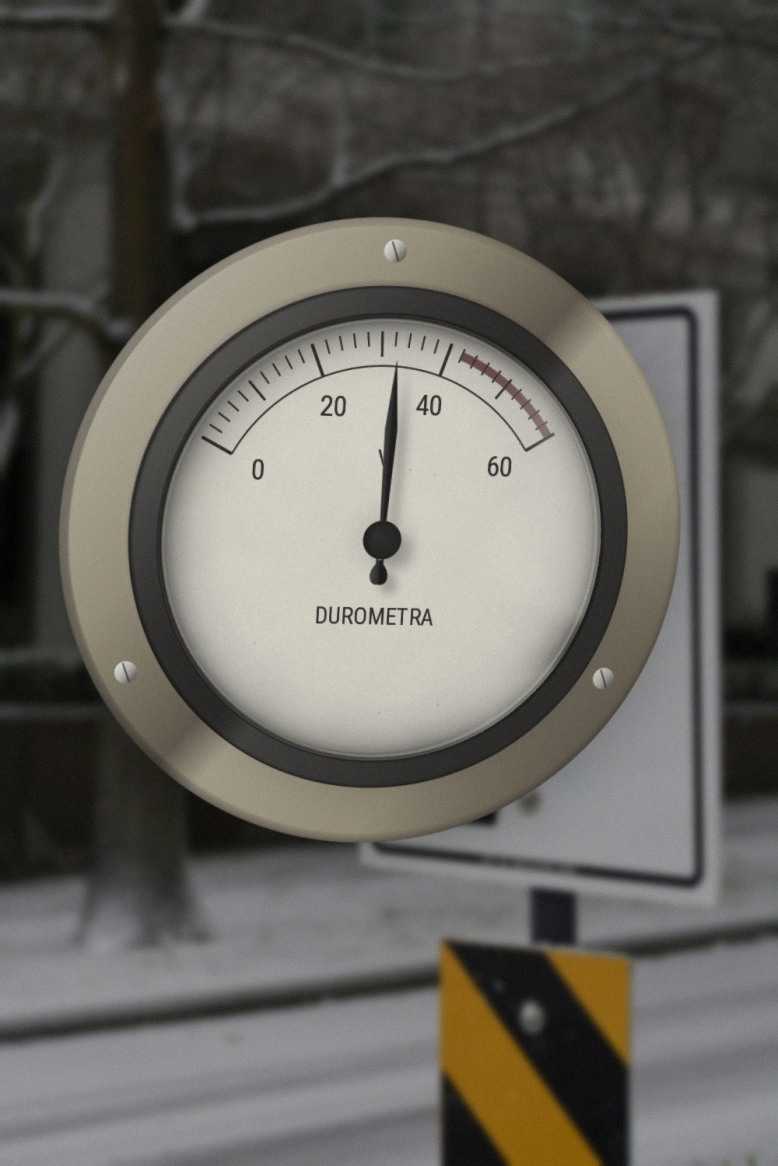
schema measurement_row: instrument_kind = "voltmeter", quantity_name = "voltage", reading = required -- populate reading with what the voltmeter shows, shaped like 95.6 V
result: 32 V
